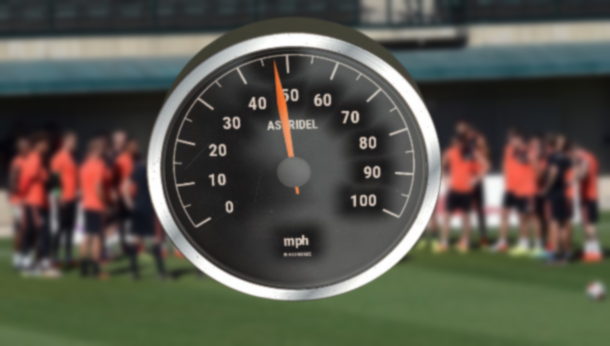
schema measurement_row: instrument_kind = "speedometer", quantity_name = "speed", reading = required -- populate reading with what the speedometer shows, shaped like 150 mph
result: 47.5 mph
